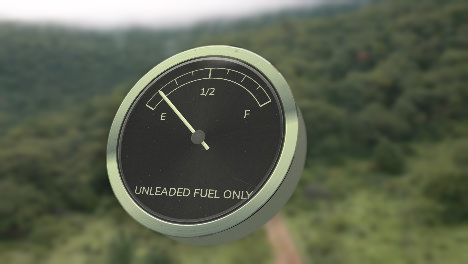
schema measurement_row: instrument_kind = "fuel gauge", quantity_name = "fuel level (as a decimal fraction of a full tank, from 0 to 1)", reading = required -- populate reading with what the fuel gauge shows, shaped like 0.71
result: 0.125
